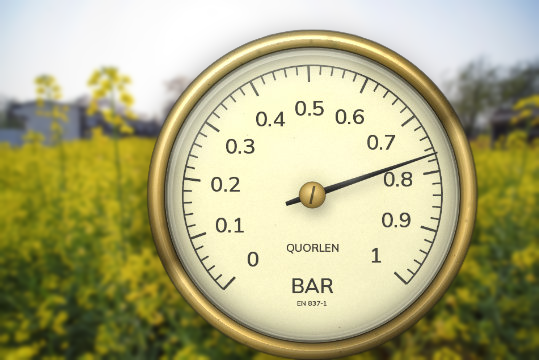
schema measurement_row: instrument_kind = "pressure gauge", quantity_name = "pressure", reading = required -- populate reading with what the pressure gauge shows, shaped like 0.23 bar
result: 0.77 bar
